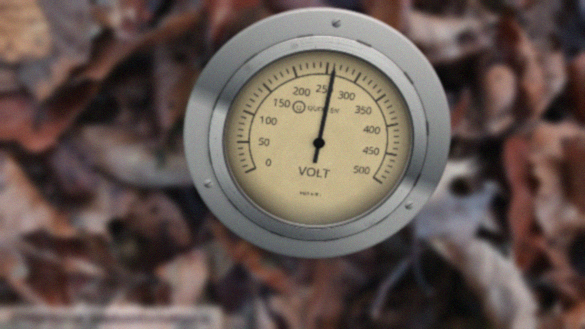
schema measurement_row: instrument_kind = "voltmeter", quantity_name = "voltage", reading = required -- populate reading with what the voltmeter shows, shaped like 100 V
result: 260 V
